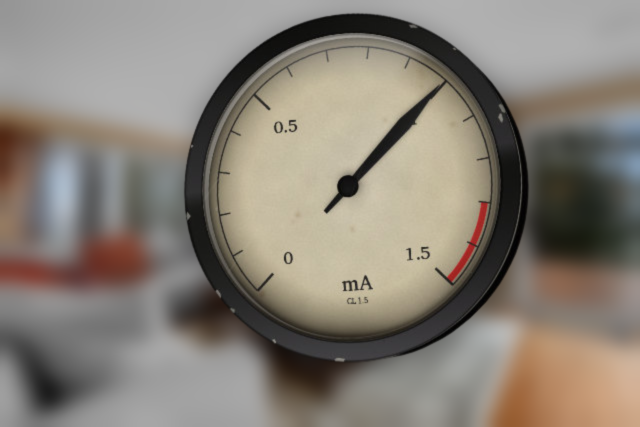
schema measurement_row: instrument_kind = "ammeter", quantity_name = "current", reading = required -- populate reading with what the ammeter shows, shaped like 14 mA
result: 1 mA
